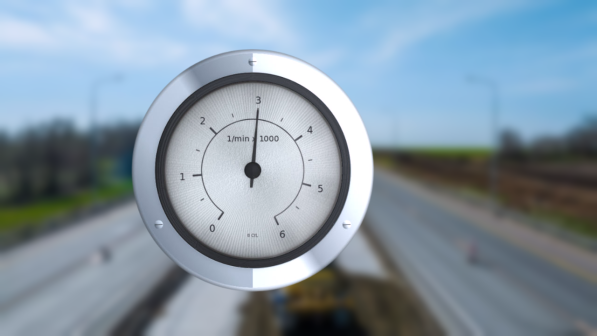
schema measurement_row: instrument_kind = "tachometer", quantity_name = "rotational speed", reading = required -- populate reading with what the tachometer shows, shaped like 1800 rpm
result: 3000 rpm
